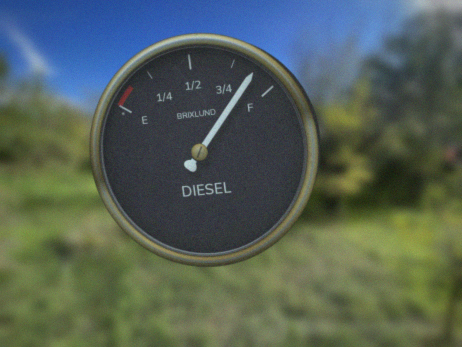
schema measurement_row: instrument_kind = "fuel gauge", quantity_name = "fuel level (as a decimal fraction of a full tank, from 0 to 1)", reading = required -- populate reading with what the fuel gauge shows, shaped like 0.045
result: 0.875
